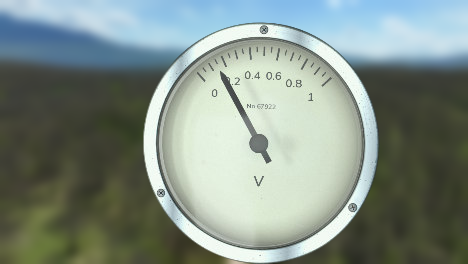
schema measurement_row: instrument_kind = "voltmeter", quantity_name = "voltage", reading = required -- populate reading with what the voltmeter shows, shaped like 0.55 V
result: 0.15 V
